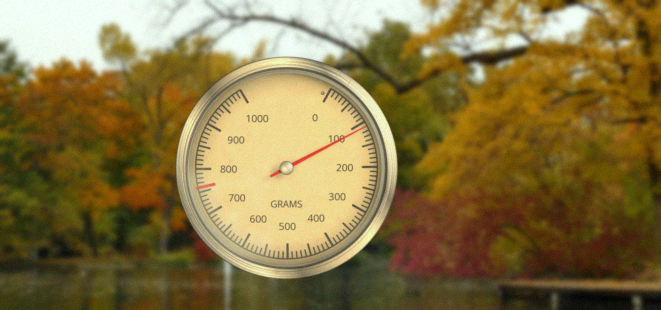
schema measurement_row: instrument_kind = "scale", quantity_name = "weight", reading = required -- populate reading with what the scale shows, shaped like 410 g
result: 110 g
